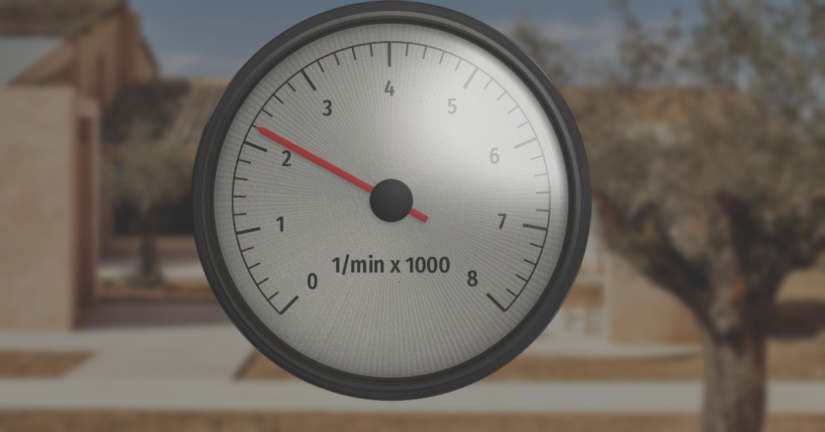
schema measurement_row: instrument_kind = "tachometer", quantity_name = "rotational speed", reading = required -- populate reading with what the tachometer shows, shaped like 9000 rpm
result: 2200 rpm
